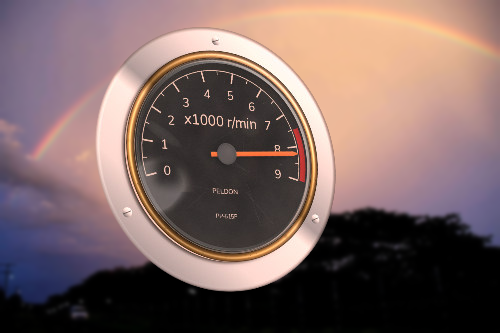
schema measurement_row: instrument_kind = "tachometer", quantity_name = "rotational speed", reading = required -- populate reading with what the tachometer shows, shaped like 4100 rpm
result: 8250 rpm
